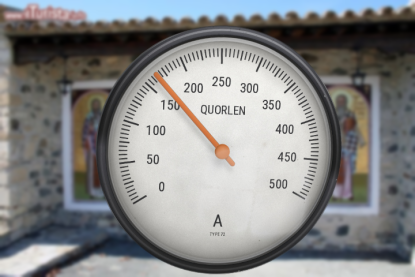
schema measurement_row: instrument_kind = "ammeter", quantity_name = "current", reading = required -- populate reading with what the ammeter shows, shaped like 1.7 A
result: 165 A
